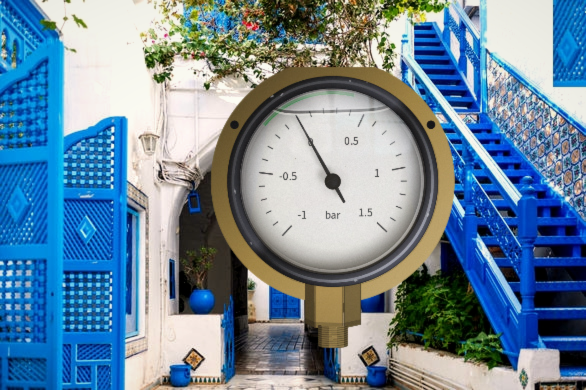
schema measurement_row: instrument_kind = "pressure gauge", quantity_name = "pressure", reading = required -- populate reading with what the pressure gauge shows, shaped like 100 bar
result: 0 bar
